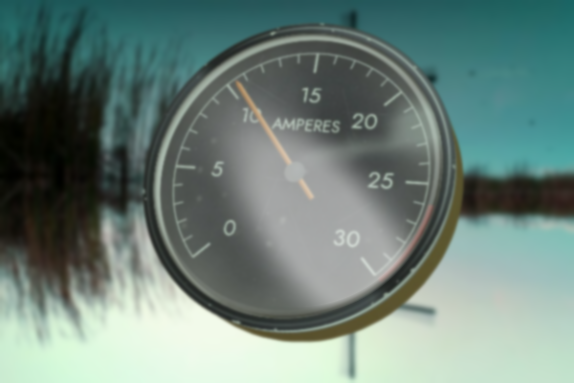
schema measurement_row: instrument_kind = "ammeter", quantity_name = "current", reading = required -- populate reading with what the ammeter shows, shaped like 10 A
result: 10.5 A
